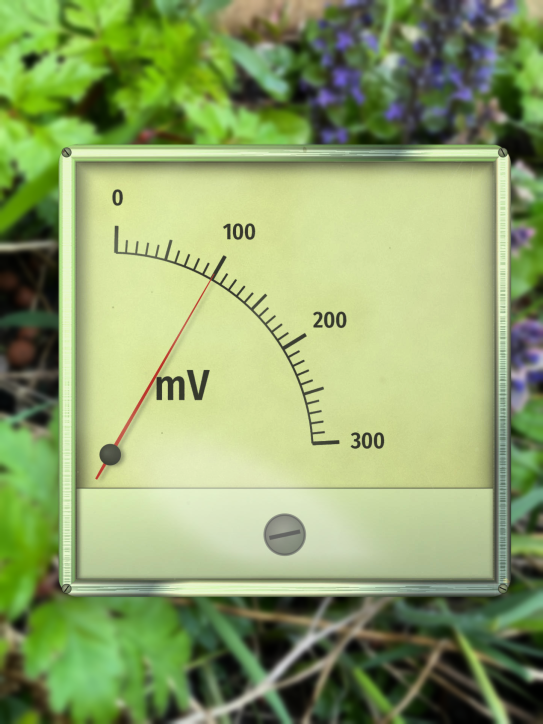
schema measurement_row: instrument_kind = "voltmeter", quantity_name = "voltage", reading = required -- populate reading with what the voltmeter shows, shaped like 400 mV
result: 100 mV
